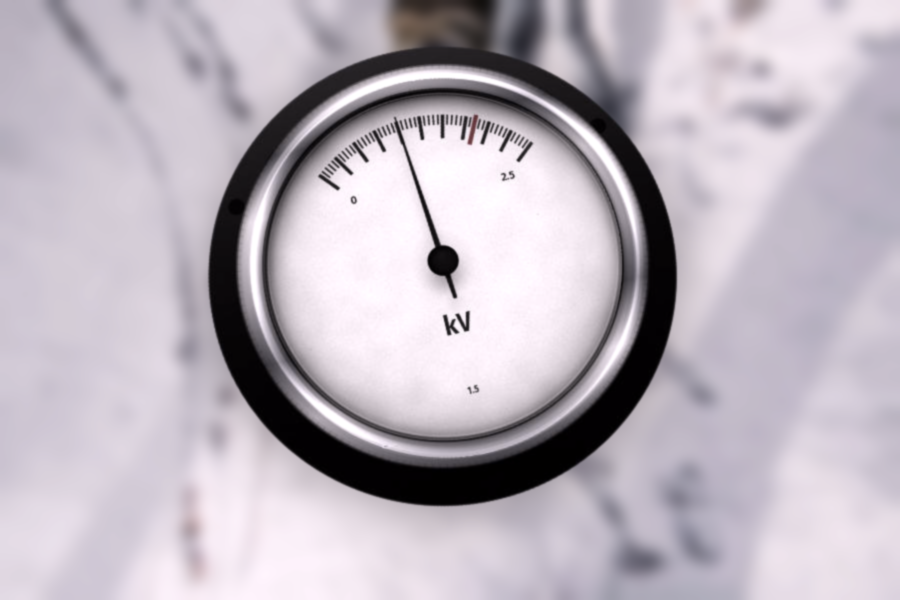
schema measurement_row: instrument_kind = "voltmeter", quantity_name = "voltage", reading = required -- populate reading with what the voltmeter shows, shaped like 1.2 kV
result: 1 kV
